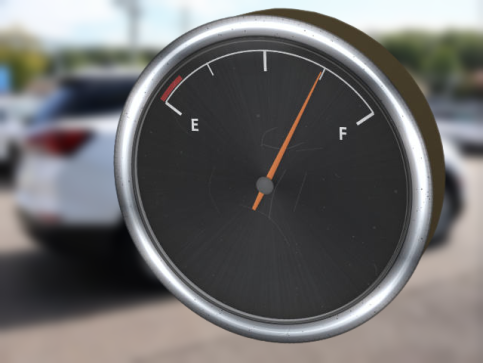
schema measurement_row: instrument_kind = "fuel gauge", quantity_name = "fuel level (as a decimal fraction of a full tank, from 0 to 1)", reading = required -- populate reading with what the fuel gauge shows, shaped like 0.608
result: 0.75
